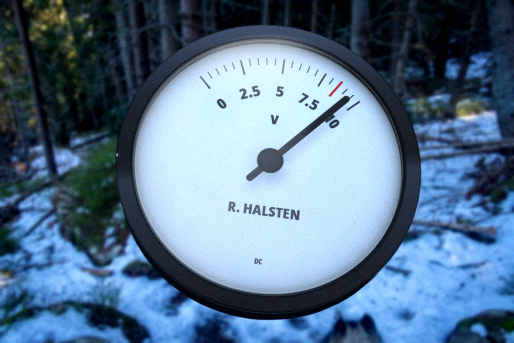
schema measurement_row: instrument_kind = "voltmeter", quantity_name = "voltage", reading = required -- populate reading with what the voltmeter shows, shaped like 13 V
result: 9.5 V
